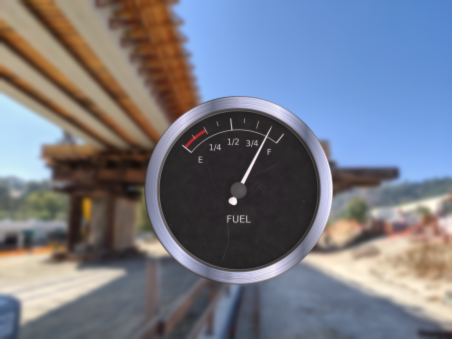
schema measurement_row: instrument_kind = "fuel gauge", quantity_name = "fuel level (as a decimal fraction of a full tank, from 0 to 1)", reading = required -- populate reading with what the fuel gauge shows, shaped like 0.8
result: 0.875
